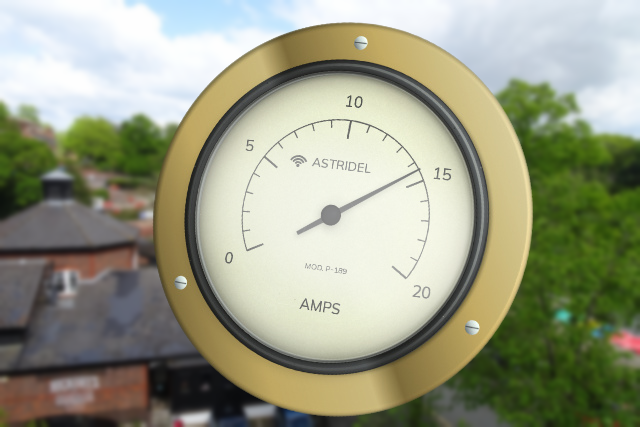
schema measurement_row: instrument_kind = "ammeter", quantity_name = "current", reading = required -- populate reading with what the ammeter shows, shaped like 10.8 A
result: 14.5 A
